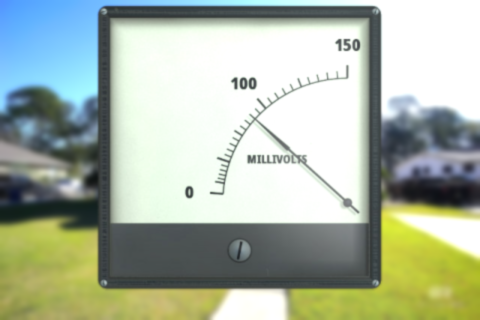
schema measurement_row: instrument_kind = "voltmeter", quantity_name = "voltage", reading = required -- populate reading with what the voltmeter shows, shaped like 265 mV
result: 90 mV
